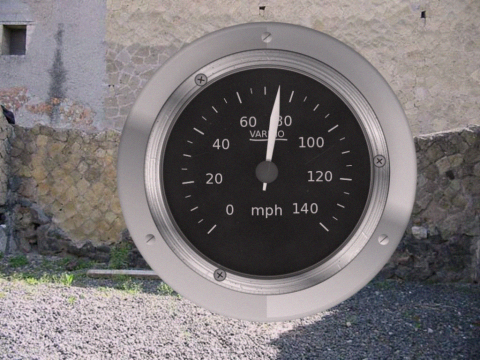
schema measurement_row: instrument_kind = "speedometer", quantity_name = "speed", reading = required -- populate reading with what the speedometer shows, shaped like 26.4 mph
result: 75 mph
